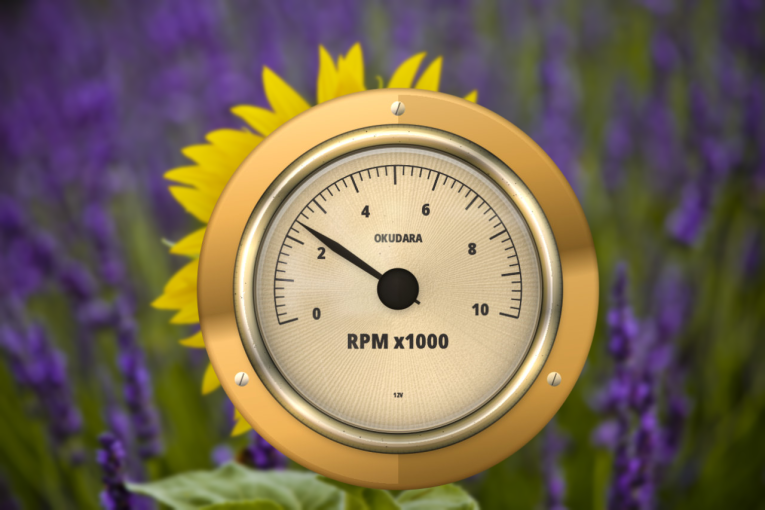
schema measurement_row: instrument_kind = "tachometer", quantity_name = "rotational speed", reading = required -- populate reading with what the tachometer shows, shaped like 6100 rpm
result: 2400 rpm
